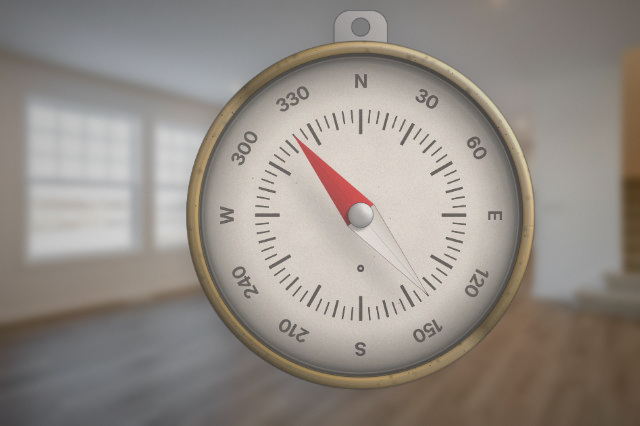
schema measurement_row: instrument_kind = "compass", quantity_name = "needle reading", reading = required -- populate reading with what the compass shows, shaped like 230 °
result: 320 °
